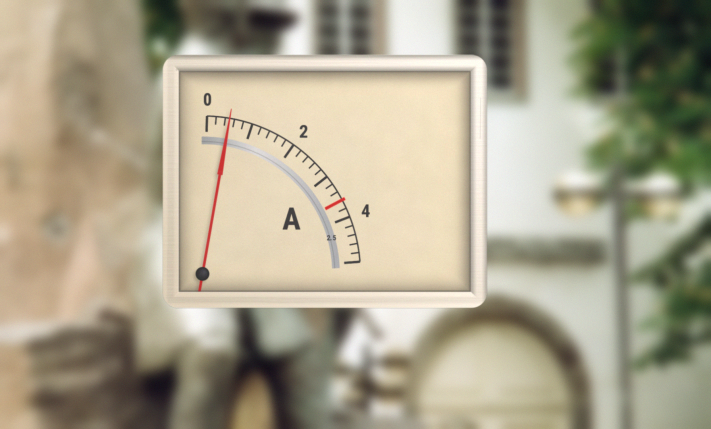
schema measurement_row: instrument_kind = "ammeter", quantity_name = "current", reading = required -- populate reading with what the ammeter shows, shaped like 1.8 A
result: 0.5 A
